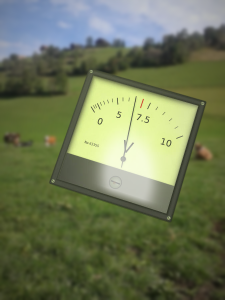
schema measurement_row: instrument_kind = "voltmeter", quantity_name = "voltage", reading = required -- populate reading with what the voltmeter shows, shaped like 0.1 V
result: 6.5 V
